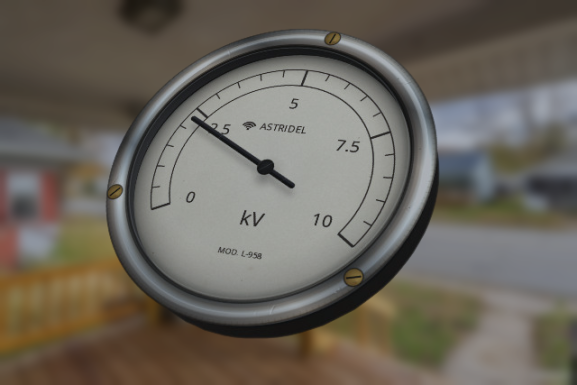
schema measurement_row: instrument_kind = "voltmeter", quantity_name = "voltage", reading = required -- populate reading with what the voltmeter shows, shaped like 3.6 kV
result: 2.25 kV
